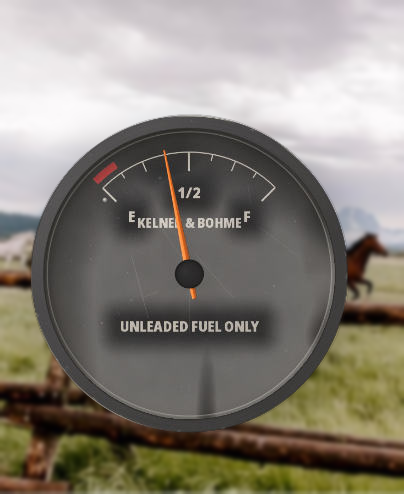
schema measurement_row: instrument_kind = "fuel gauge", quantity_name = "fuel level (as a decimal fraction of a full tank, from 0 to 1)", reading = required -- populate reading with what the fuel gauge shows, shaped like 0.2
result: 0.375
